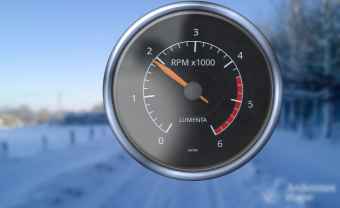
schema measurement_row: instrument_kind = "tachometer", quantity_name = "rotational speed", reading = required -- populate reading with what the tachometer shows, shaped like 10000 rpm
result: 1900 rpm
